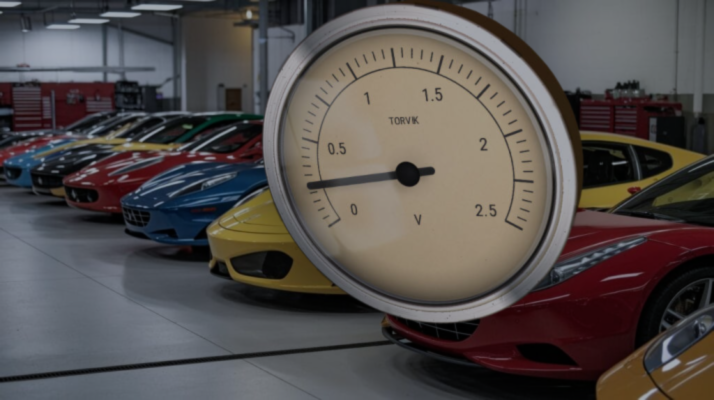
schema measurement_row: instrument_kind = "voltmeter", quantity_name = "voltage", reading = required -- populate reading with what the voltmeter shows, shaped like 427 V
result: 0.25 V
